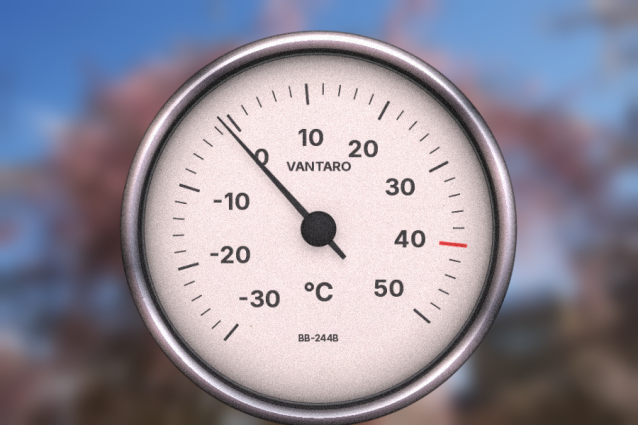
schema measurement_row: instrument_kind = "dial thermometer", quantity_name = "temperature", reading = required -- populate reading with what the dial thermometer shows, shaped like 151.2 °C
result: -1 °C
